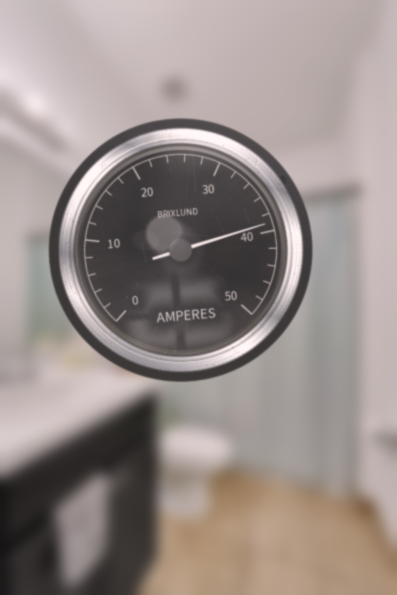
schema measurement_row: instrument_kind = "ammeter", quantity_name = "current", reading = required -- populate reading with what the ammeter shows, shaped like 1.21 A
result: 39 A
